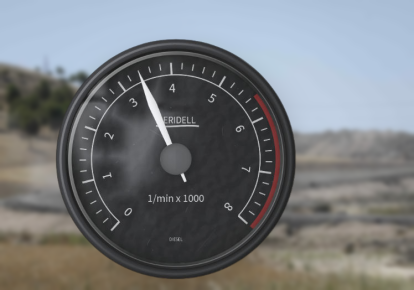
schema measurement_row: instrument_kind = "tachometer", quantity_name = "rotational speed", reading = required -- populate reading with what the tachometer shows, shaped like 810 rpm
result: 3400 rpm
